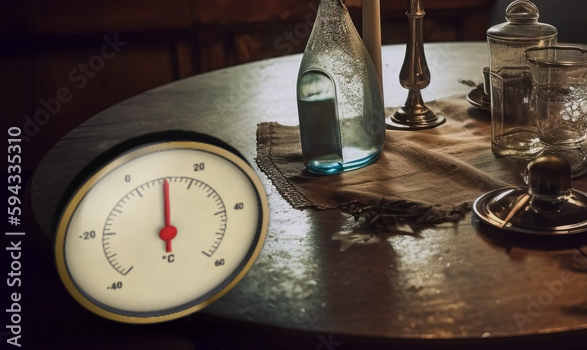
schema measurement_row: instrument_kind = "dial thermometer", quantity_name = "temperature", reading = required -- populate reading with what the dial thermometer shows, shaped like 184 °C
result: 10 °C
